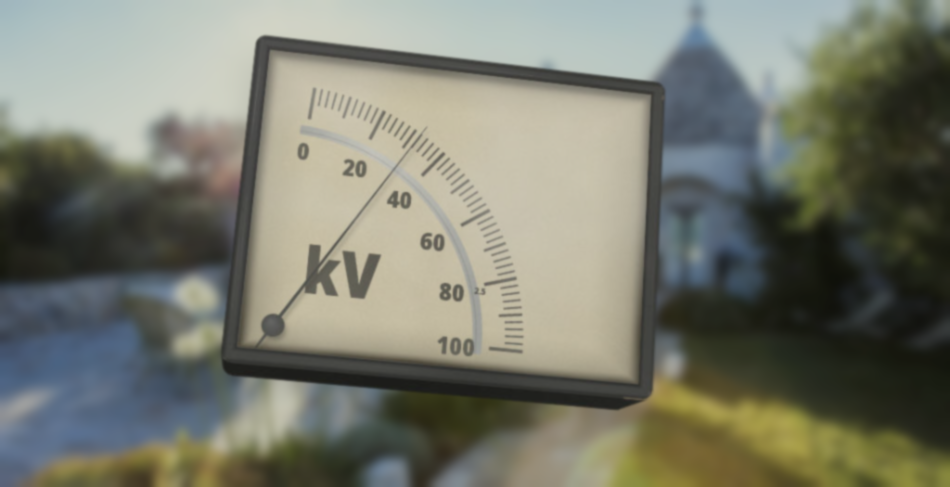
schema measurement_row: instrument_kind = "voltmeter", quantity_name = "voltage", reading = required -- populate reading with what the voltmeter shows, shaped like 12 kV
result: 32 kV
